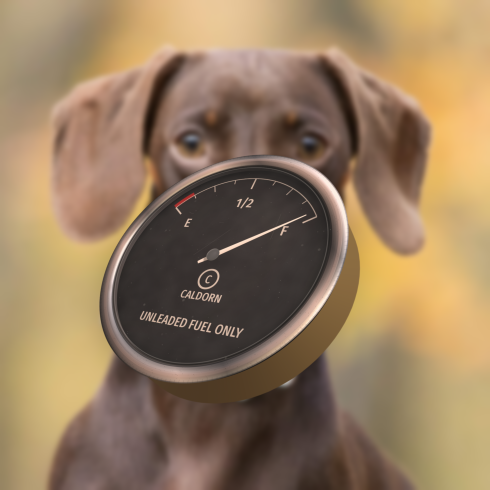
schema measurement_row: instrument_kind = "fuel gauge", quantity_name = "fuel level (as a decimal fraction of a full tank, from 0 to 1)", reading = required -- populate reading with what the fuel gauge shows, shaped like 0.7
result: 1
